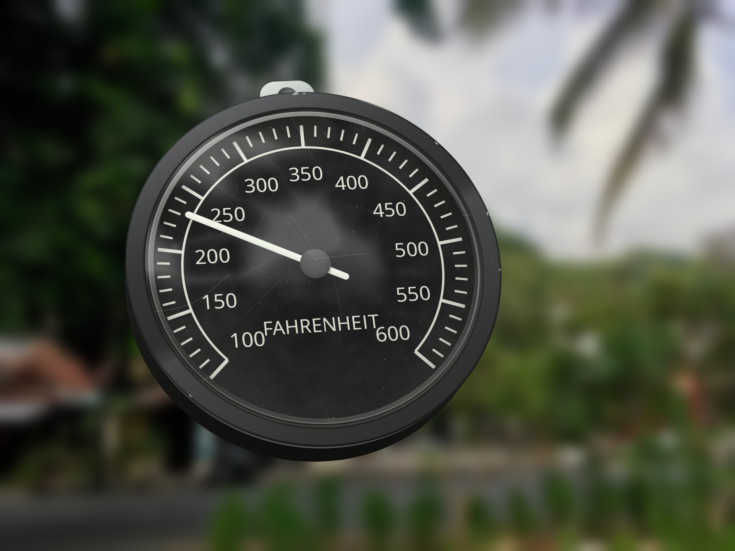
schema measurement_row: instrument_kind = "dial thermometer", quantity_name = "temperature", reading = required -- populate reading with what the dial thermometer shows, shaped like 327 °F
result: 230 °F
